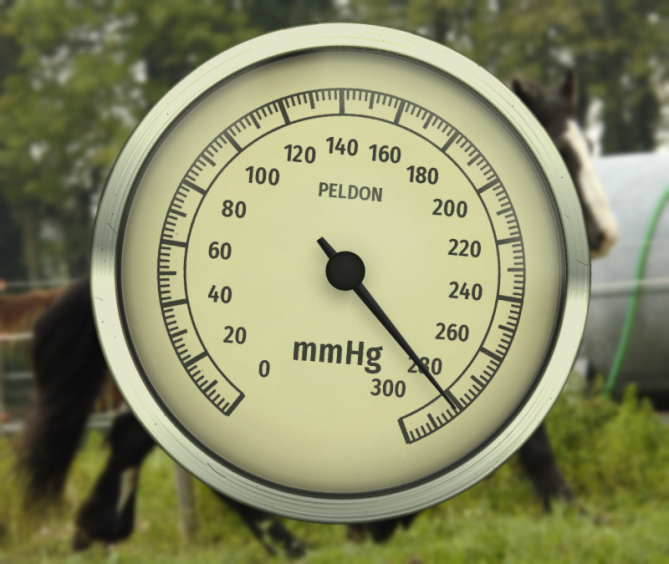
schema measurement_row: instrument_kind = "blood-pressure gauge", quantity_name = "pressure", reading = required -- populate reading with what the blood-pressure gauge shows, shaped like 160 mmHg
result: 282 mmHg
